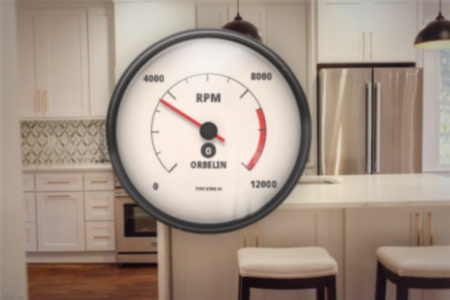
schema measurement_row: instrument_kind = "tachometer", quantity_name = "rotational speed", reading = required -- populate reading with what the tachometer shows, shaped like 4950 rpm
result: 3500 rpm
